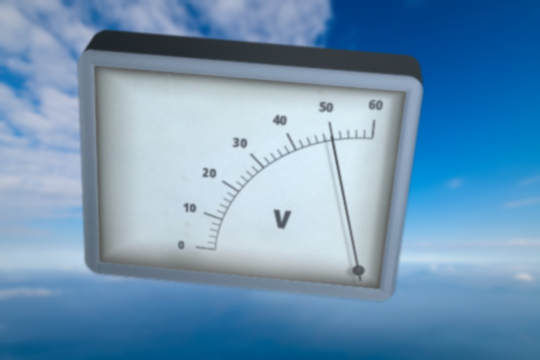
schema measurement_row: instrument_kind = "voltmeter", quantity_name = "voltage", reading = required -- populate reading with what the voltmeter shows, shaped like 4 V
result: 50 V
